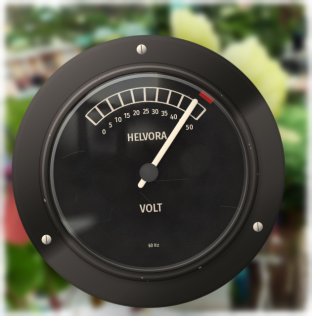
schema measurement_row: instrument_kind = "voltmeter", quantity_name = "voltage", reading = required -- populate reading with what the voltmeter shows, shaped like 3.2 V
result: 45 V
